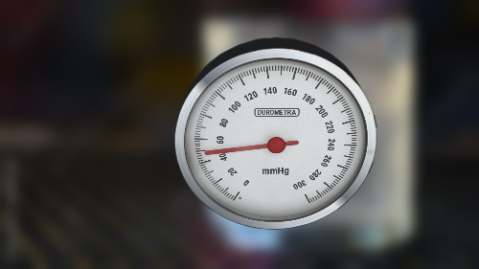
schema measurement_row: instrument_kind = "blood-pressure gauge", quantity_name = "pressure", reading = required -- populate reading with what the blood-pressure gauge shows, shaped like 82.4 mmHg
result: 50 mmHg
